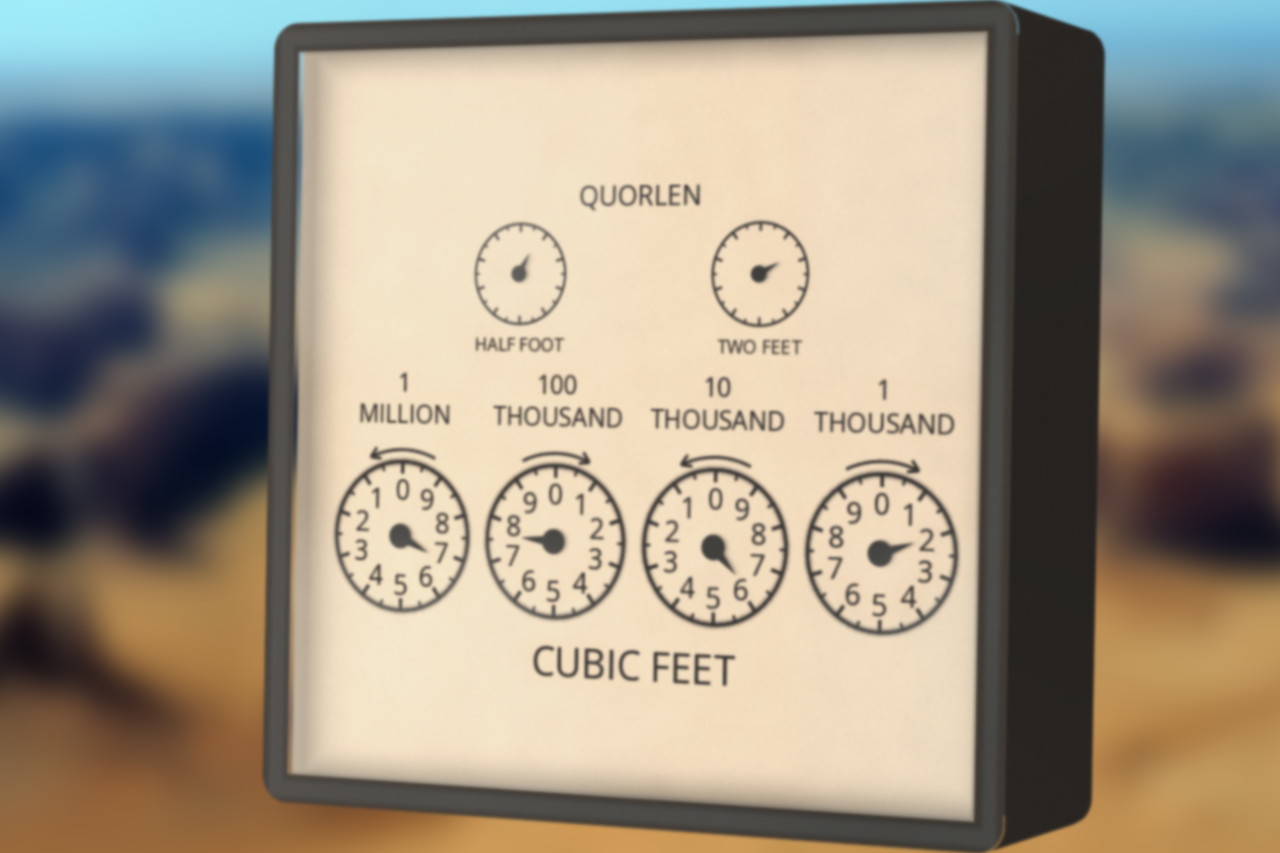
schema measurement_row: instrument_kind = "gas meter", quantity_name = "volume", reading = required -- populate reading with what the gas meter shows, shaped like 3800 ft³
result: 676200 ft³
